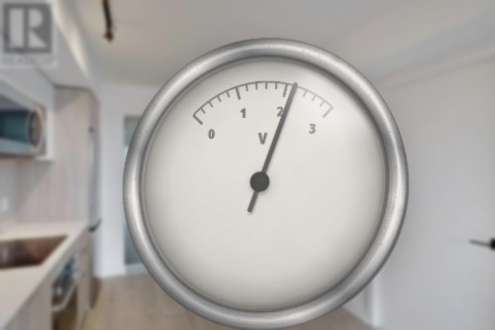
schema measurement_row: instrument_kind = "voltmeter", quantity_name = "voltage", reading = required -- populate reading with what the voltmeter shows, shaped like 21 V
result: 2.2 V
